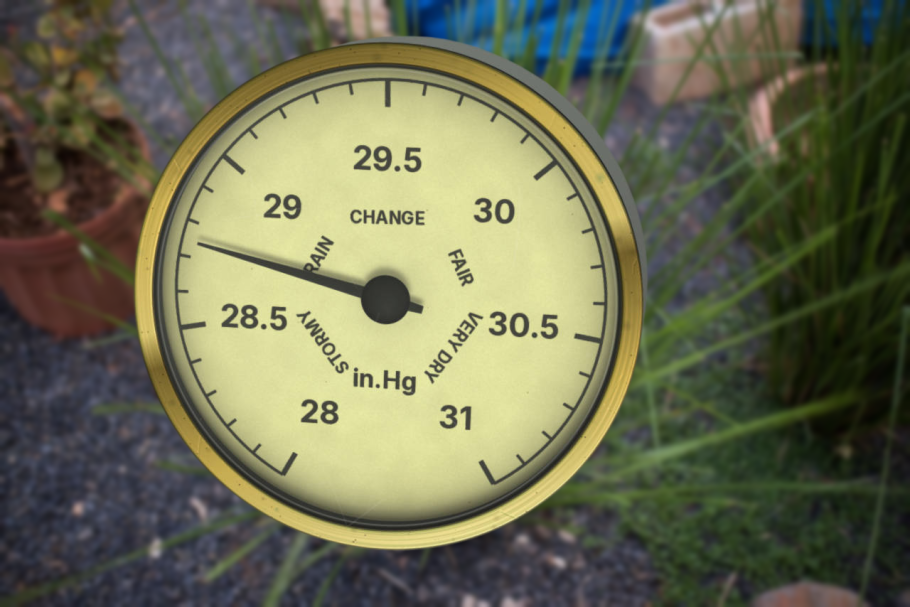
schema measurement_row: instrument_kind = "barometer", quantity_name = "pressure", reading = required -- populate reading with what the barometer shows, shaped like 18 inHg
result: 28.75 inHg
